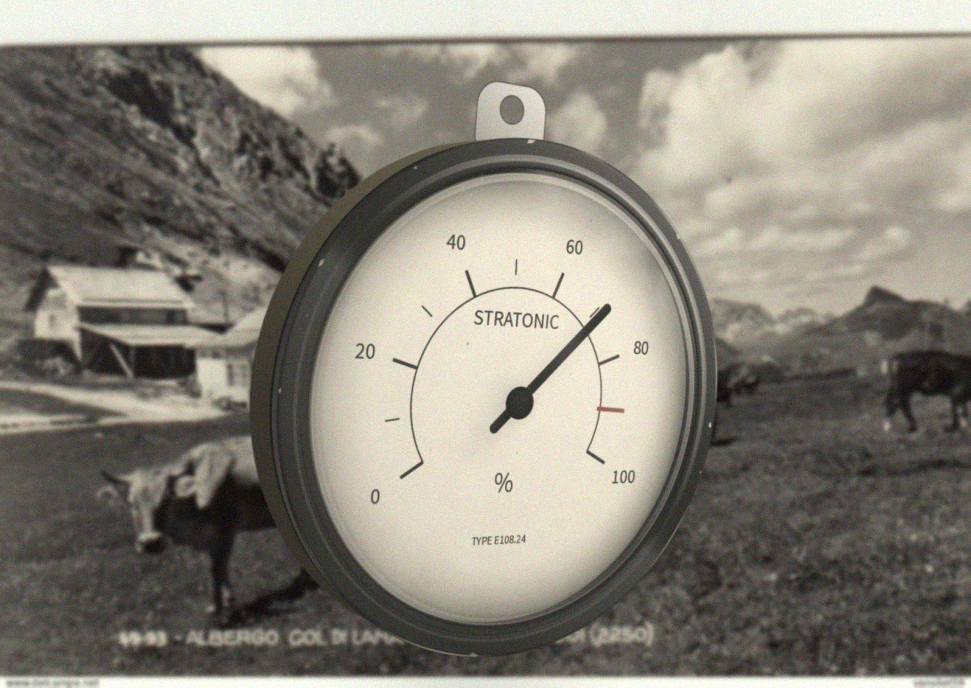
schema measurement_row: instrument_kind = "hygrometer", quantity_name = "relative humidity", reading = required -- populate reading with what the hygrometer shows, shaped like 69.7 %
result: 70 %
